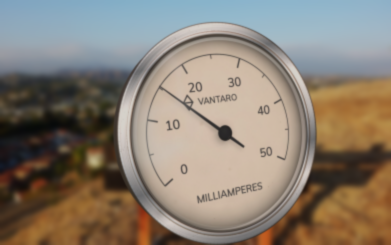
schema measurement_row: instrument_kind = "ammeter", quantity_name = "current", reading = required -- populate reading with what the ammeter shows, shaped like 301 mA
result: 15 mA
